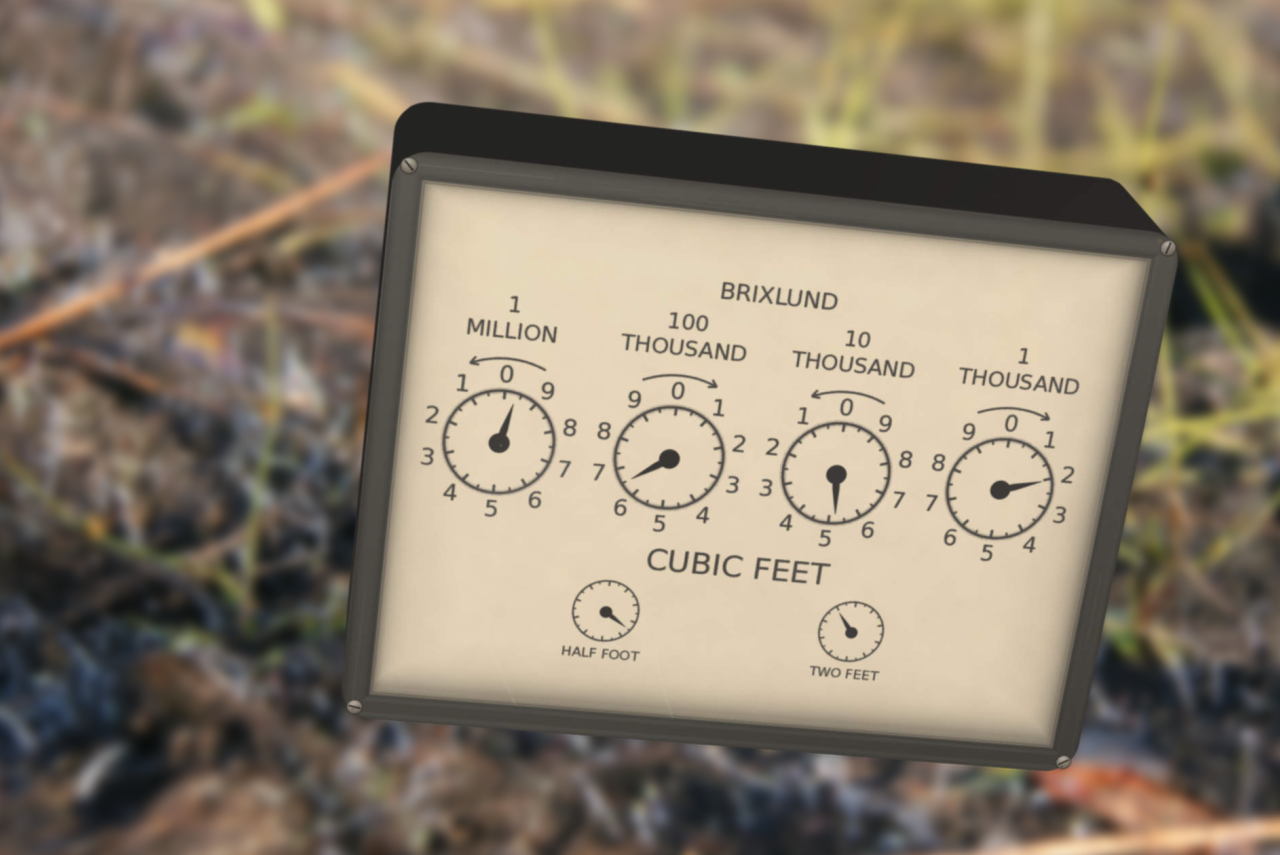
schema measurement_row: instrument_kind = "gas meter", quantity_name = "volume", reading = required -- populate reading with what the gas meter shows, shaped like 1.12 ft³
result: 965200 ft³
